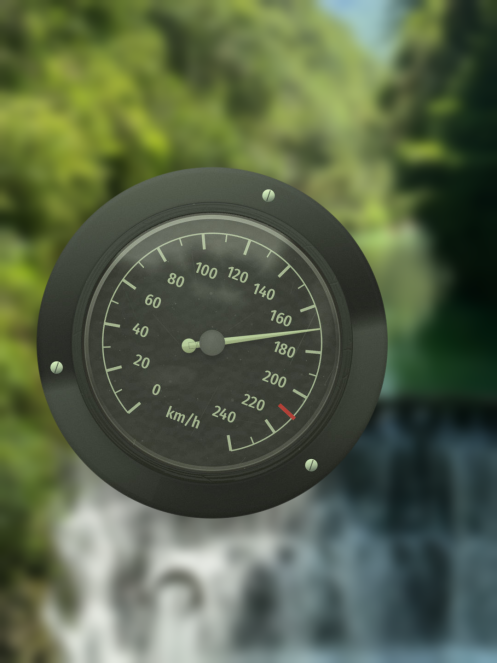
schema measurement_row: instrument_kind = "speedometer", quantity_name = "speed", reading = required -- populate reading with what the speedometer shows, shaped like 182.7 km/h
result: 170 km/h
